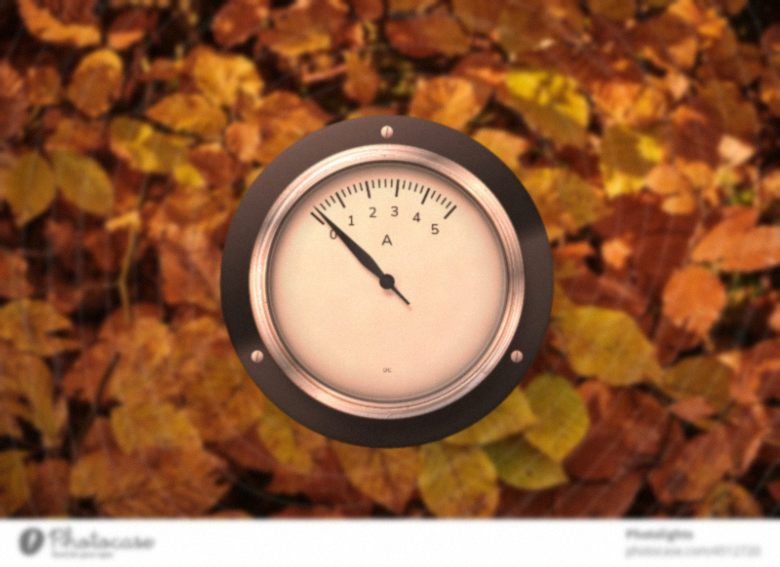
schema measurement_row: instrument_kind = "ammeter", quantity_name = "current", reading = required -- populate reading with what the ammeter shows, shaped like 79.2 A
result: 0.2 A
